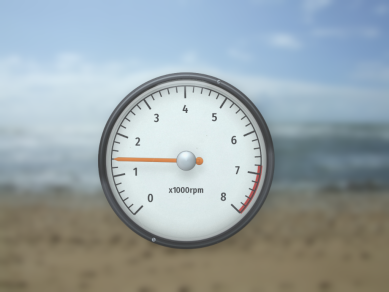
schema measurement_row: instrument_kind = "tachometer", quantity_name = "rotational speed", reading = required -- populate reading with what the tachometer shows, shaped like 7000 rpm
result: 1400 rpm
